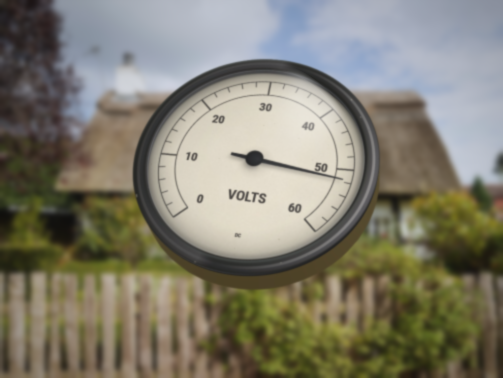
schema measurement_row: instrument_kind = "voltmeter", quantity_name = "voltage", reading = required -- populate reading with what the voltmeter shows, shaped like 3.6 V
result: 52 V
